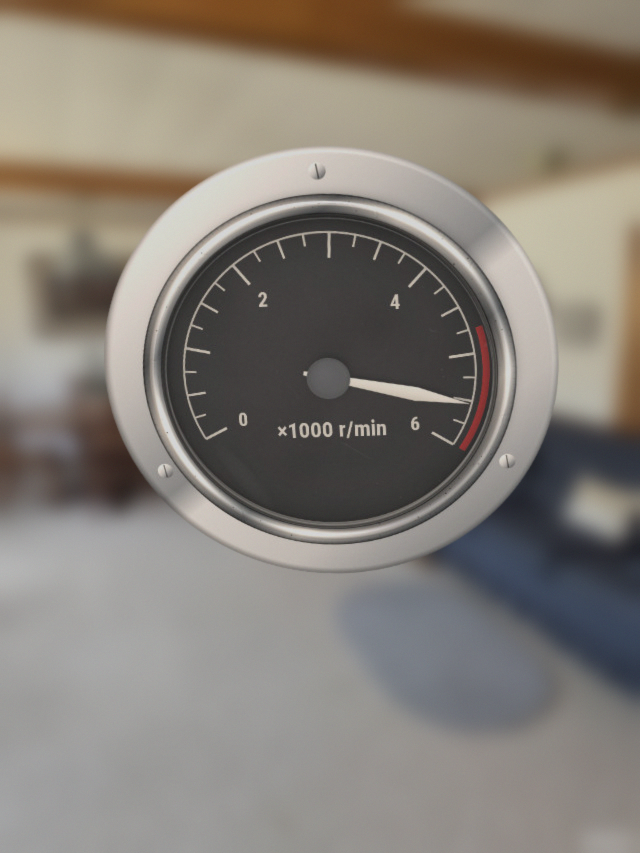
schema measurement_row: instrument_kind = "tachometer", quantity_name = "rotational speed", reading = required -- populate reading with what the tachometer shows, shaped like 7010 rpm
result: 5500 rpm
